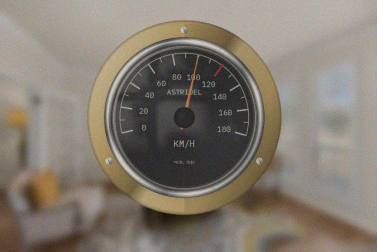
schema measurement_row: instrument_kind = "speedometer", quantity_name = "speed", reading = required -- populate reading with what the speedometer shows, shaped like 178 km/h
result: 100 km/h
